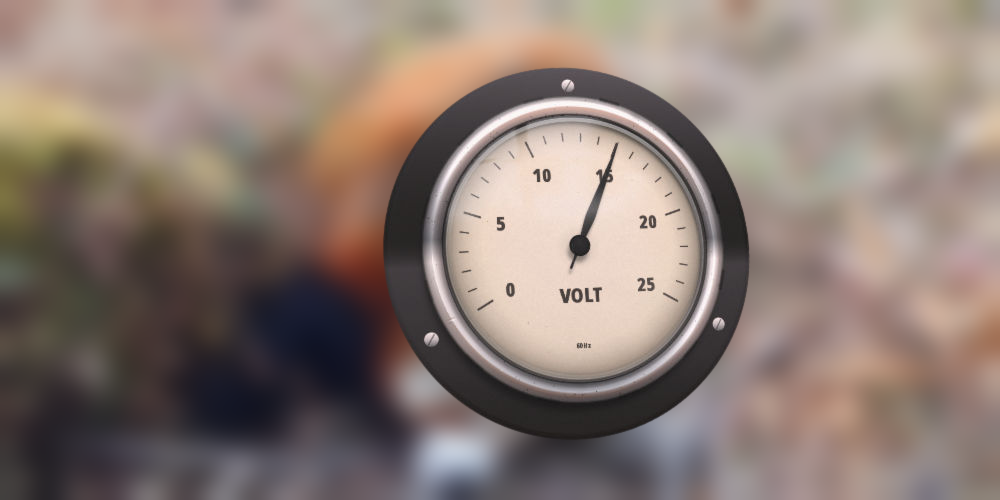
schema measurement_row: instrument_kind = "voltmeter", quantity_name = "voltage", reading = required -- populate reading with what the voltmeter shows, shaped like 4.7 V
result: 15 V
